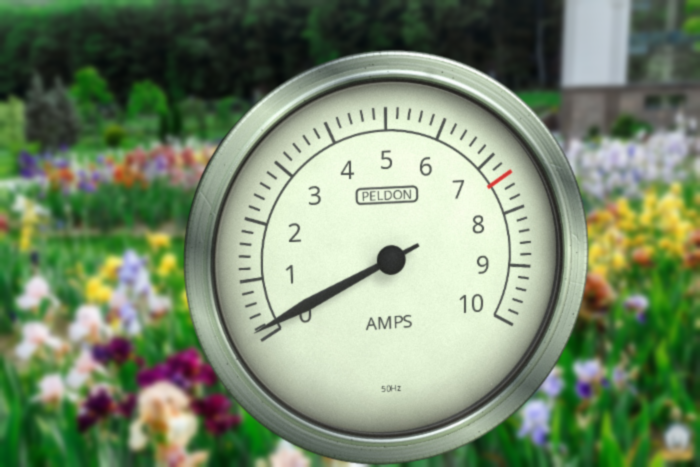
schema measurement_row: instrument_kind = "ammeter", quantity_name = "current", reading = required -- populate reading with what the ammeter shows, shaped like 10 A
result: 0.2 A
